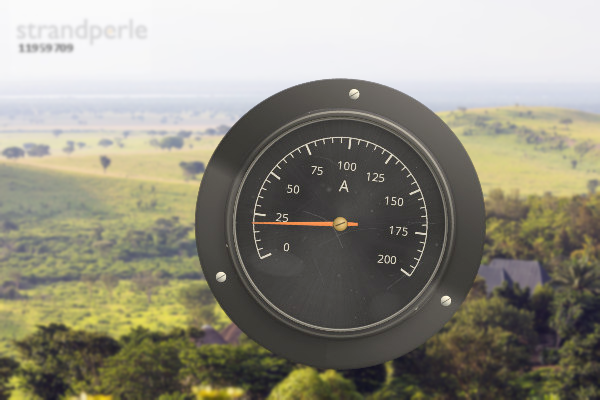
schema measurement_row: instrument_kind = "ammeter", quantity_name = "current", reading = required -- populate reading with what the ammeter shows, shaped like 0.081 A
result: 20 A
